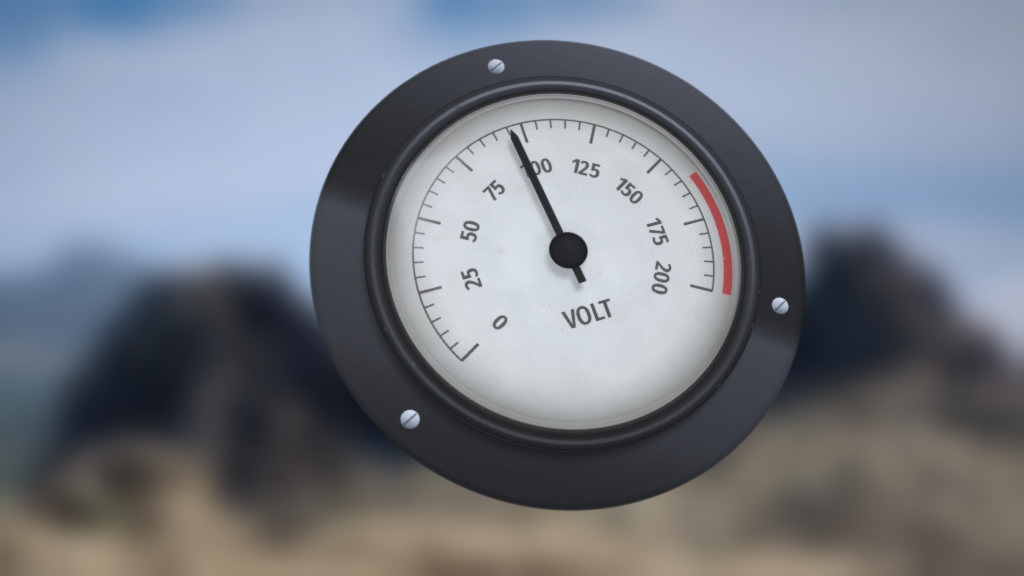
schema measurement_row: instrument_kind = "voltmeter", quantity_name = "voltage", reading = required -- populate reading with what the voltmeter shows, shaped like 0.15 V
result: 95 V
